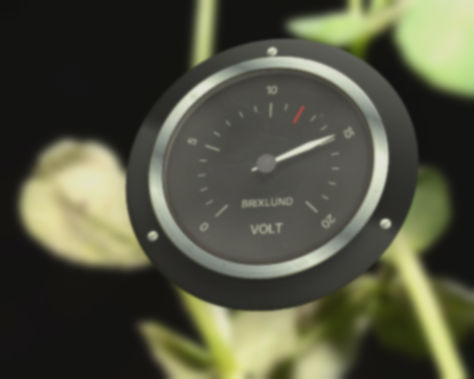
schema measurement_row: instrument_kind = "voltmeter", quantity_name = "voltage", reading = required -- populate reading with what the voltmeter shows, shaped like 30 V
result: 15 V
